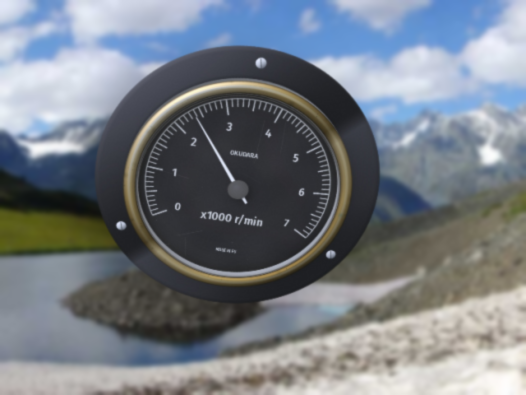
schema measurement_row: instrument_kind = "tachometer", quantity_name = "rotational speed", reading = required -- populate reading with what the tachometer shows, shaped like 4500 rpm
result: 2400 rpm
